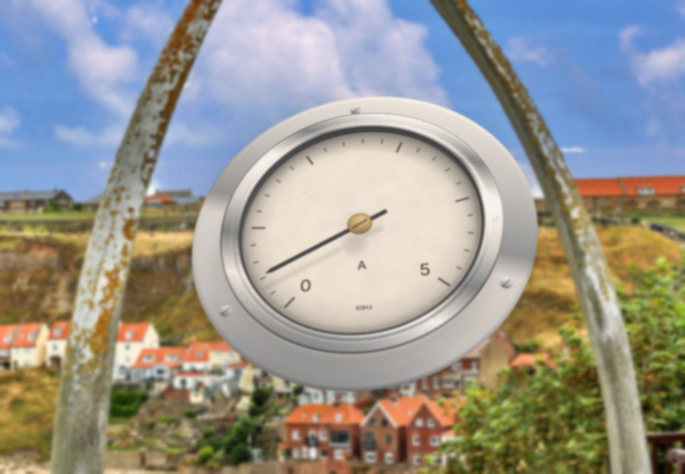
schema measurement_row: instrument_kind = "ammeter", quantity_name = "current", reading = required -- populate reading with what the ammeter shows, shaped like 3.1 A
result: 0.4 A
